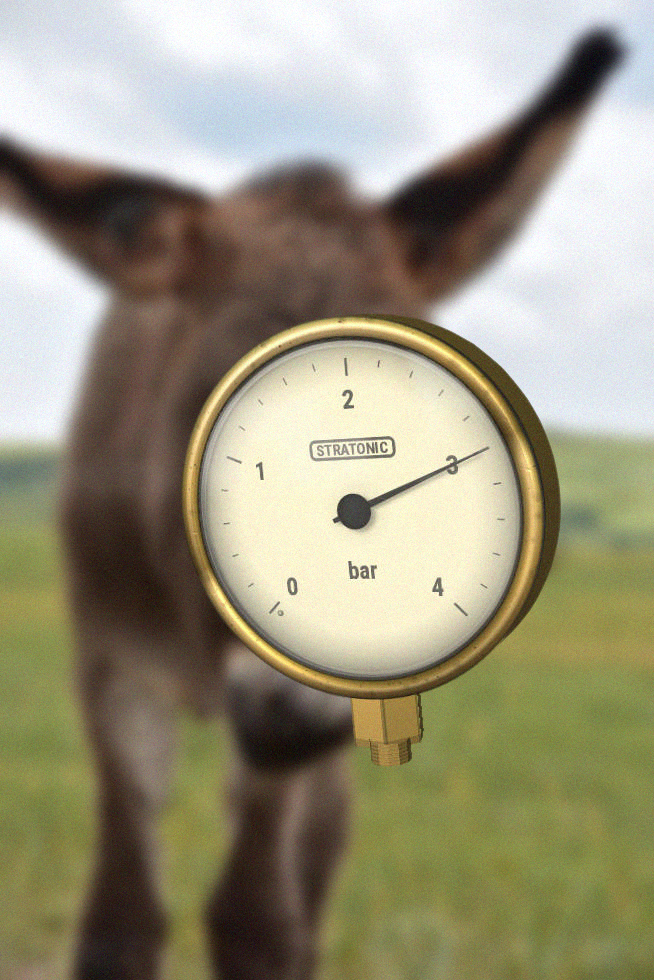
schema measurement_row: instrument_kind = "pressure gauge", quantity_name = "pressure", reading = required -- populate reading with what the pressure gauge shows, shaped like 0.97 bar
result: 3 bar
